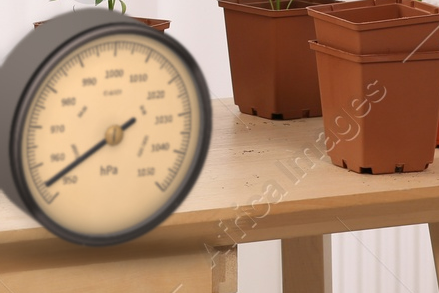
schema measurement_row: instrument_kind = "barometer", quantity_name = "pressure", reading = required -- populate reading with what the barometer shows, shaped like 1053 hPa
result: 955 hPa
